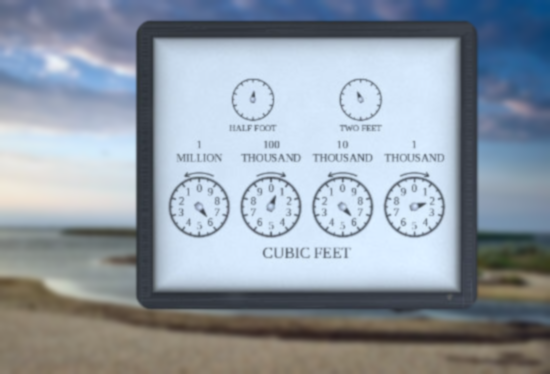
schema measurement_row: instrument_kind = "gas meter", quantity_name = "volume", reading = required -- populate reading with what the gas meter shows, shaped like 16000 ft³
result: 606200 ft³
